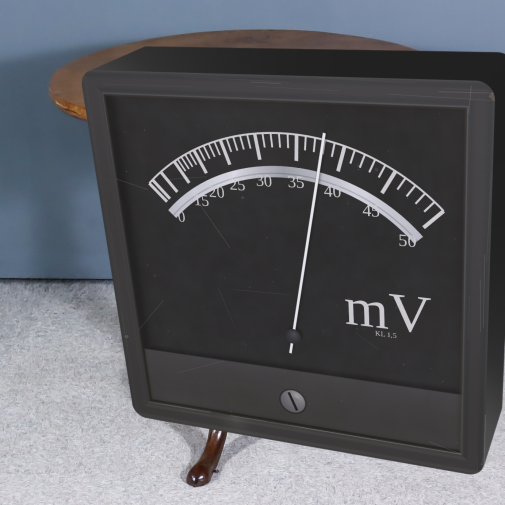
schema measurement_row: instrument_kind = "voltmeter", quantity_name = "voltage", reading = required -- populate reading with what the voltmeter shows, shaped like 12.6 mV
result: 38 mV
